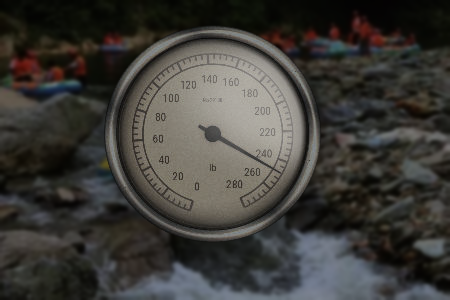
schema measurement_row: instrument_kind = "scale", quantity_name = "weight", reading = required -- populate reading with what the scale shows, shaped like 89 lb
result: 248 lb
